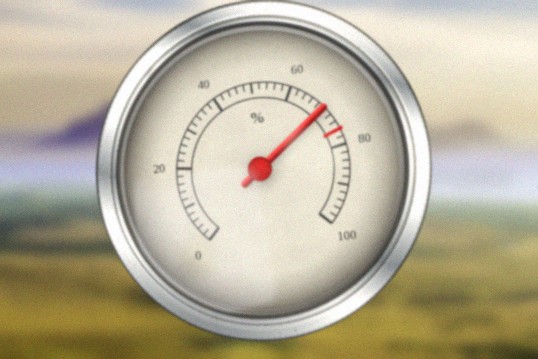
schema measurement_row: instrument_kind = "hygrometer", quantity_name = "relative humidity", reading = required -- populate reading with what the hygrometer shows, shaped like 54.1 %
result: 70 %
